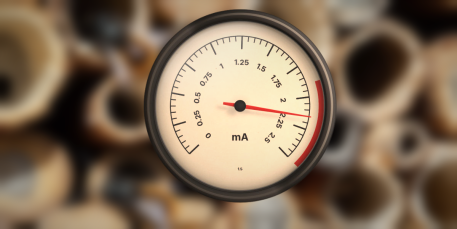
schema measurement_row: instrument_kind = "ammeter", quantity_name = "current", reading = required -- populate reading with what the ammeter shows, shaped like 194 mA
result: 2.15 mA
